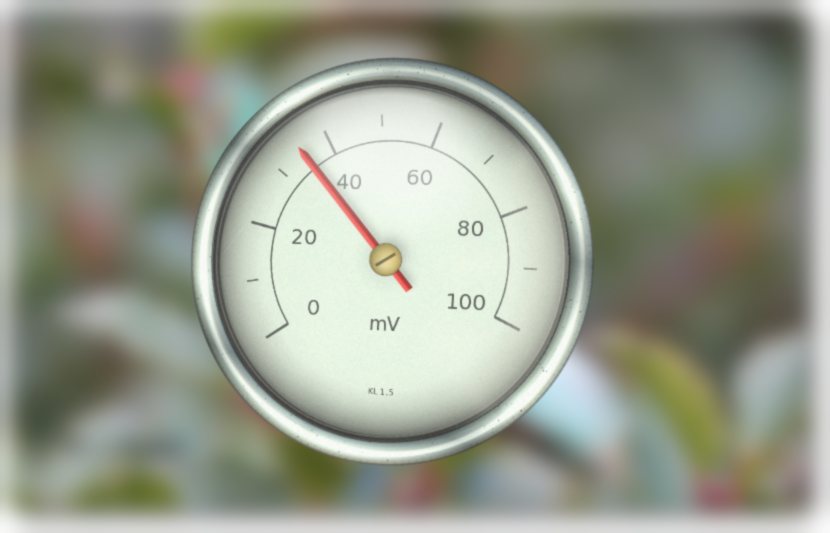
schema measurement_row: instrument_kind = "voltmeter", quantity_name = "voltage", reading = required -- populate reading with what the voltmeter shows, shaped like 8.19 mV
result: 35 mV
